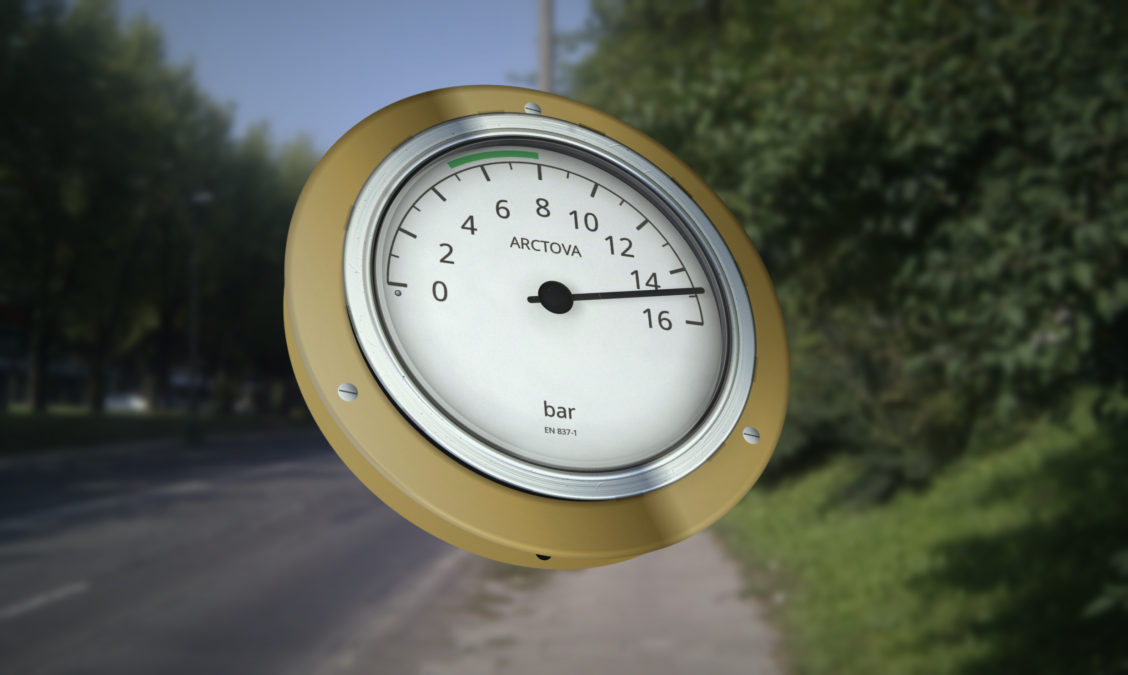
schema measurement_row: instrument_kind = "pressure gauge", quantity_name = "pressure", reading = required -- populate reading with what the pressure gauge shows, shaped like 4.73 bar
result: 15 bar
